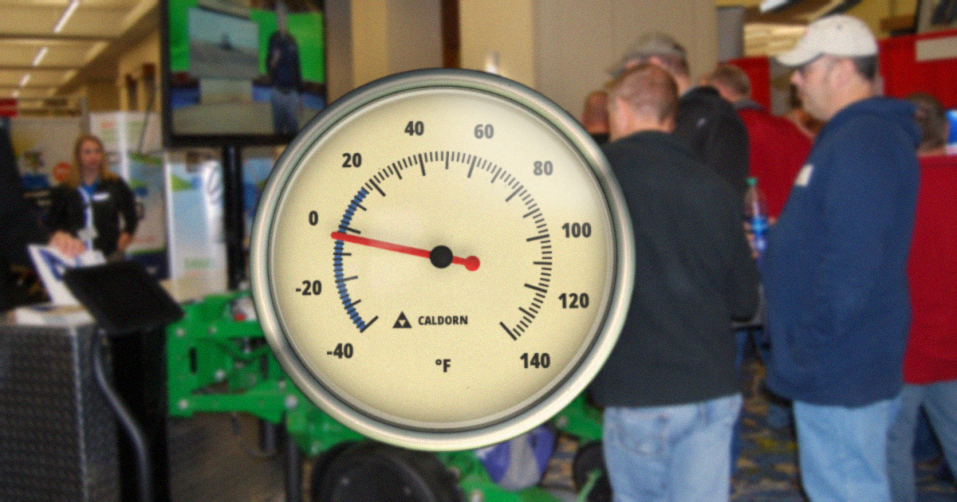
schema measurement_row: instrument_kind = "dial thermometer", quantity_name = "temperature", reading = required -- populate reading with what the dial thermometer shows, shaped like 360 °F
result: -4 °F
